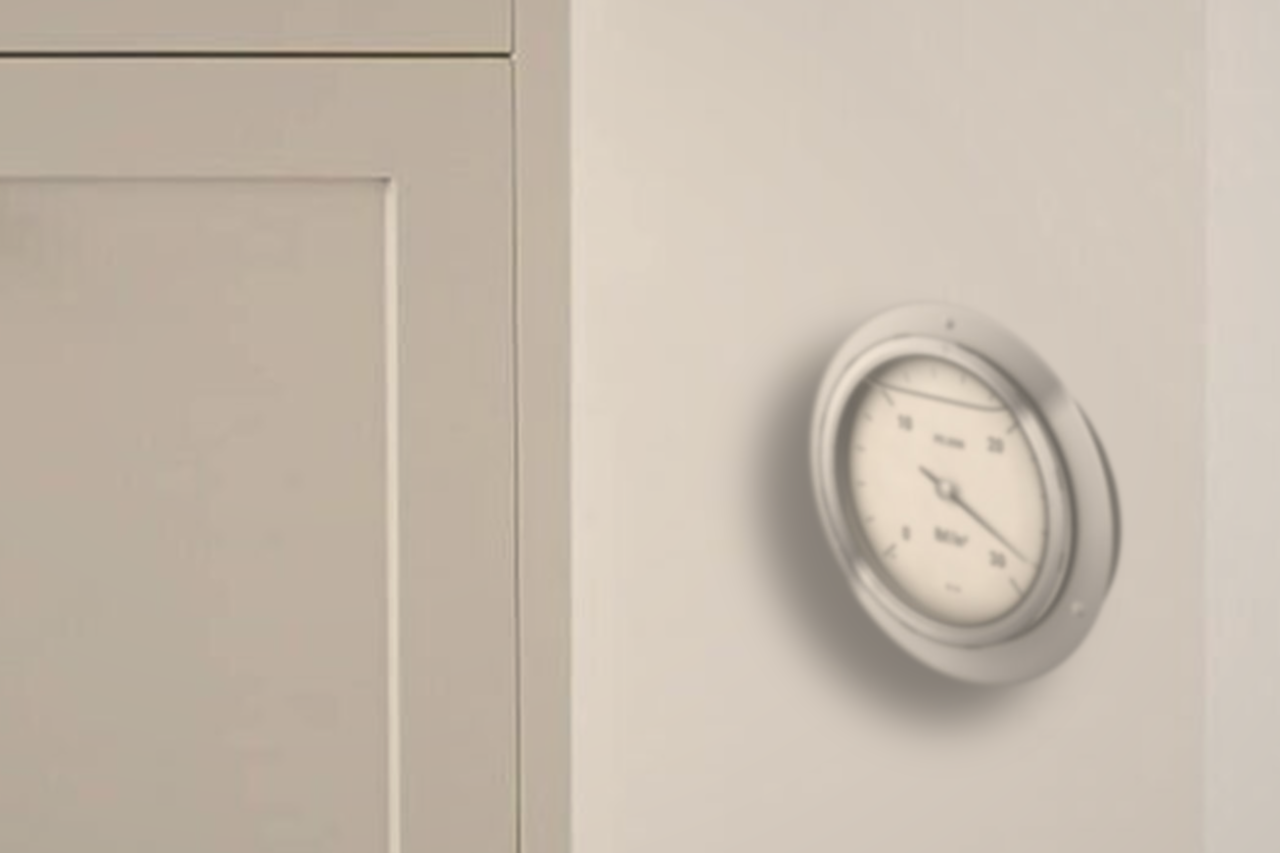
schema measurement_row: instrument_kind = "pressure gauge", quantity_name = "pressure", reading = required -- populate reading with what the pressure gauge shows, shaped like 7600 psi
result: 28 psi
